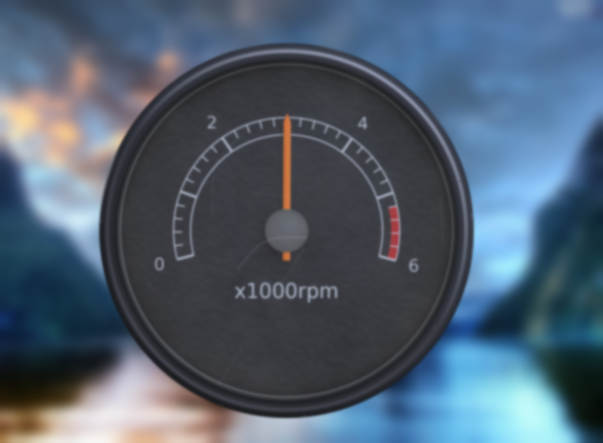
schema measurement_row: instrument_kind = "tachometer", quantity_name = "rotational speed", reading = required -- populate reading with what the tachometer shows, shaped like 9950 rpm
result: 3000 rpm
